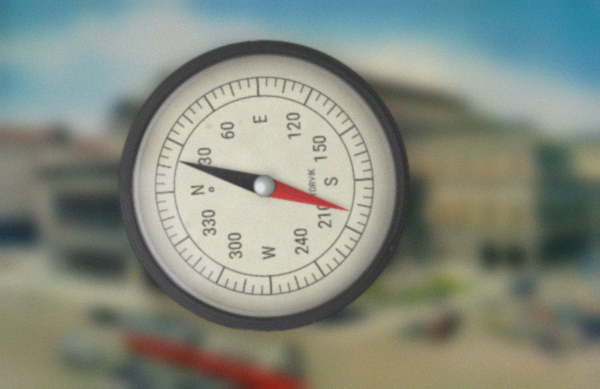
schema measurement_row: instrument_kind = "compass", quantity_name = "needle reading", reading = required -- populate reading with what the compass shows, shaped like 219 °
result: 200 °
